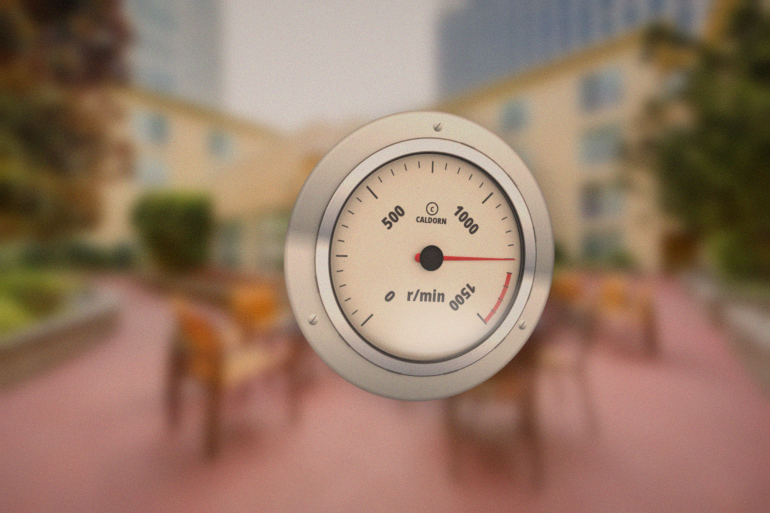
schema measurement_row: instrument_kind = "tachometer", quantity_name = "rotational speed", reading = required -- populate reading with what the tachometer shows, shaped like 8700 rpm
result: 1250 rpm
